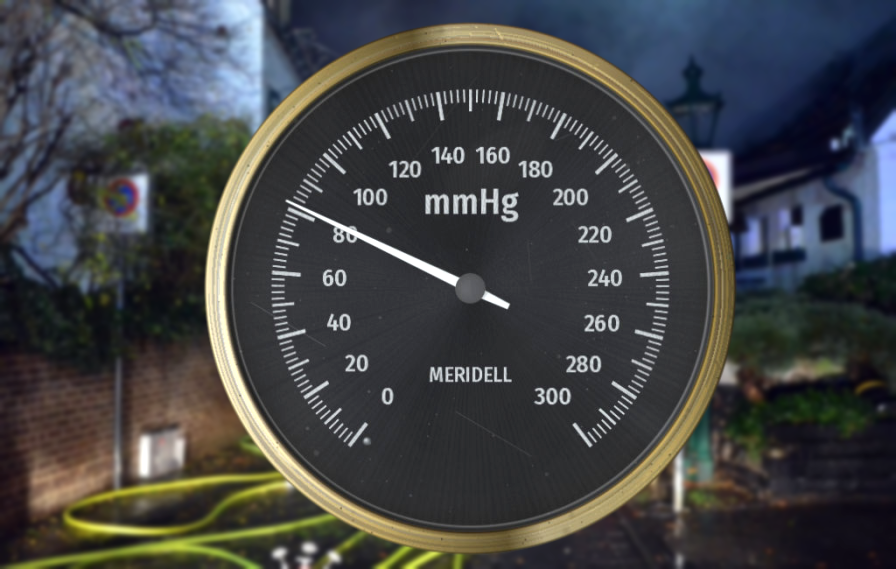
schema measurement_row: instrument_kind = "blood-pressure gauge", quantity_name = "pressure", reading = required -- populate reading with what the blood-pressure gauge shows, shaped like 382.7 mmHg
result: 82 mmHg
